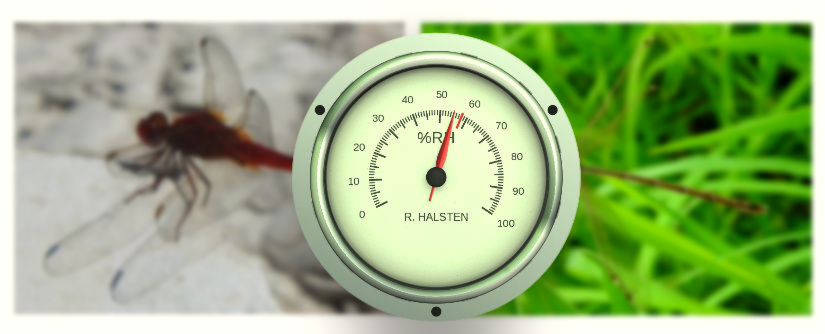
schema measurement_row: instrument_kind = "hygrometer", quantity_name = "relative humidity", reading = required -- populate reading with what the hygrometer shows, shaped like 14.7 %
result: 55 %
